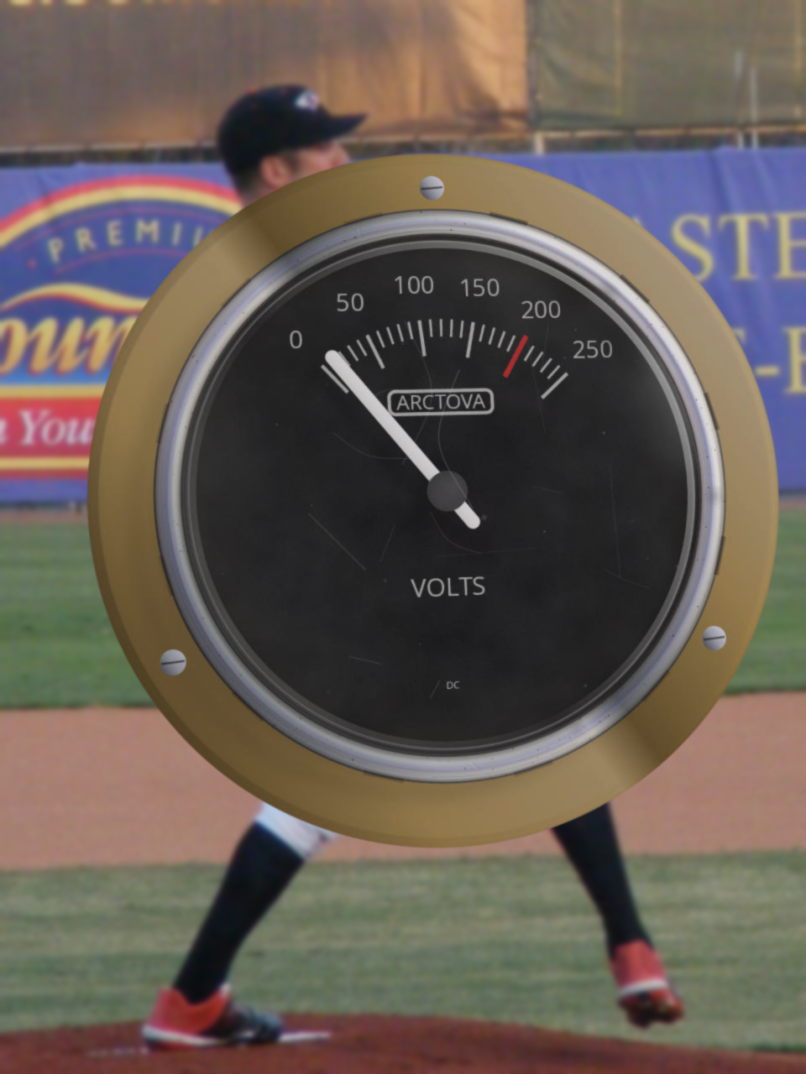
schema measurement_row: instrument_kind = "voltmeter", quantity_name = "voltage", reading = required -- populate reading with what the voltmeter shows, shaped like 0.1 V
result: 10 V
